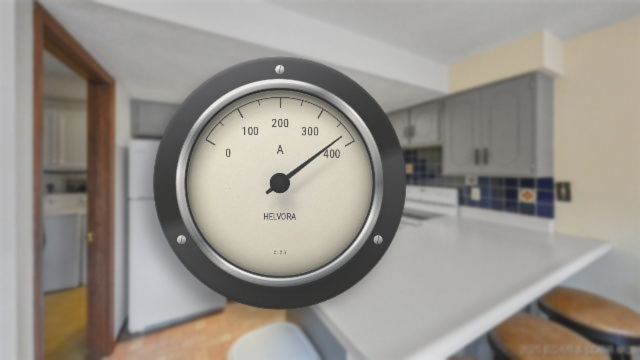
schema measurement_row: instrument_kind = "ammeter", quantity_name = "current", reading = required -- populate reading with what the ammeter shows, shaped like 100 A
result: 375 A
